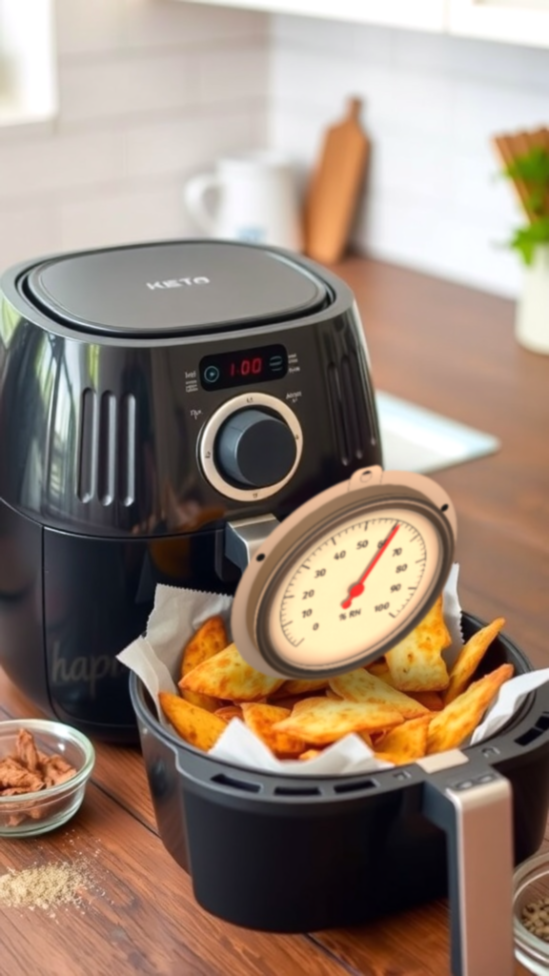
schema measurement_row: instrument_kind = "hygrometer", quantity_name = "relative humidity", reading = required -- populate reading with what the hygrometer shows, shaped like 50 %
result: 60 %
